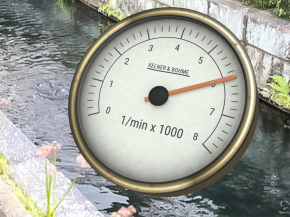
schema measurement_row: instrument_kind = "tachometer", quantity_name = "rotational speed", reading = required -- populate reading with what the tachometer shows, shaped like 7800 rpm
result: 6000 rpm
